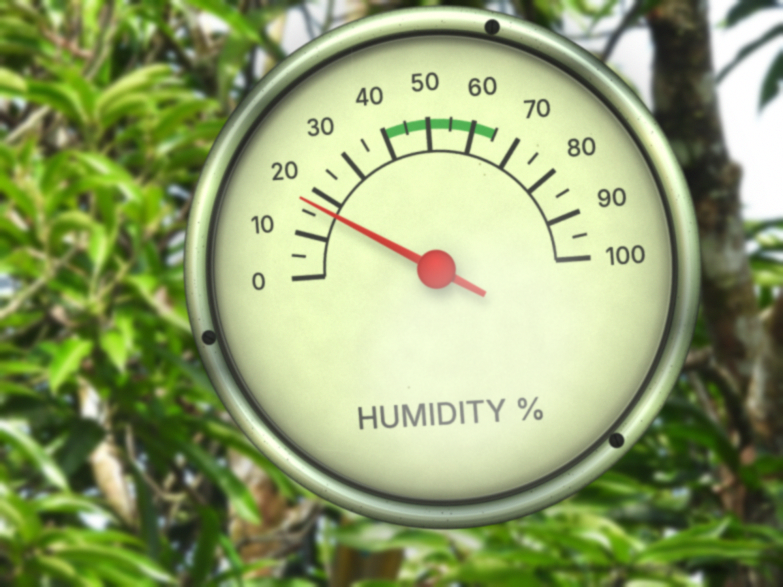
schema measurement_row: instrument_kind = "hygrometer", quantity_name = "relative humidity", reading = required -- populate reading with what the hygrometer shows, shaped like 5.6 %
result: 17.5 %
